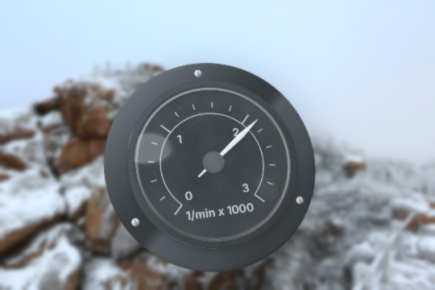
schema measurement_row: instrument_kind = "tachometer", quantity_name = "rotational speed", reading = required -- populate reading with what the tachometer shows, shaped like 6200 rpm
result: 2100 rpm
